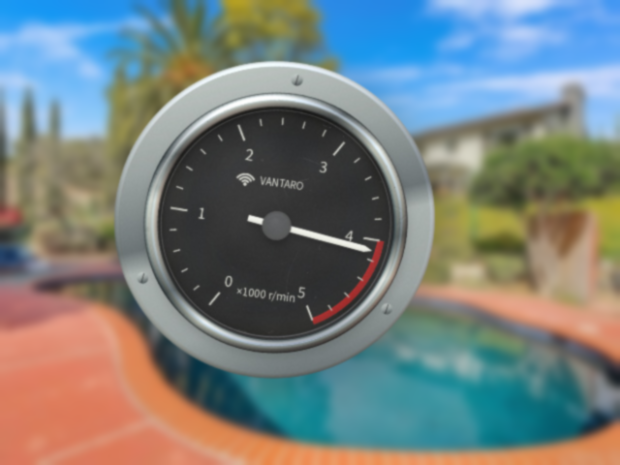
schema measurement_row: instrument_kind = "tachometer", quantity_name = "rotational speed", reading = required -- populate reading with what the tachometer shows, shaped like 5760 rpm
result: 4100 rpm
